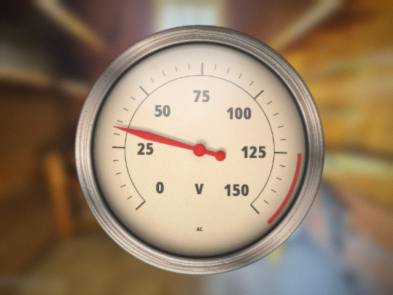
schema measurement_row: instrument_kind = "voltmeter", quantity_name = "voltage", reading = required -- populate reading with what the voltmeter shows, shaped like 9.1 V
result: 32.5 V
